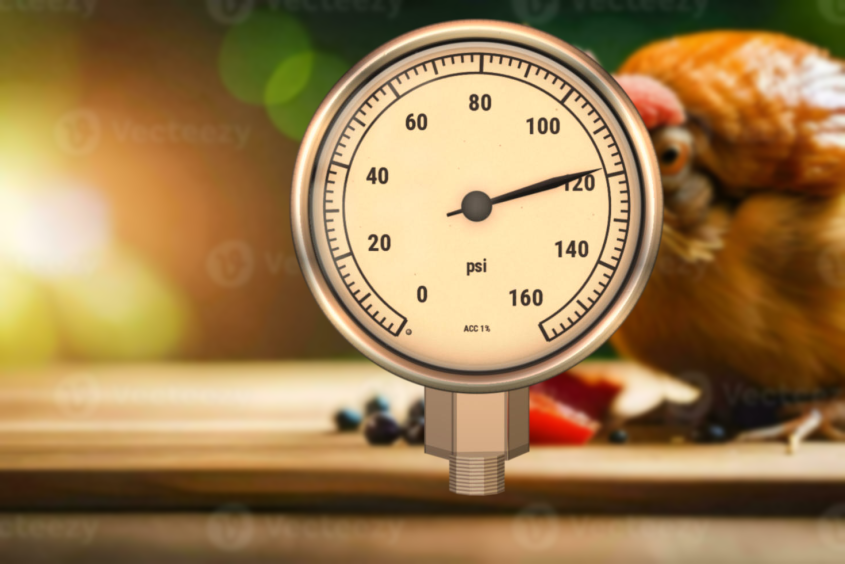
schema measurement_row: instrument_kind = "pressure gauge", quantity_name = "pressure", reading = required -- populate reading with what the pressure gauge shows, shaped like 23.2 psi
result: 118 psi
